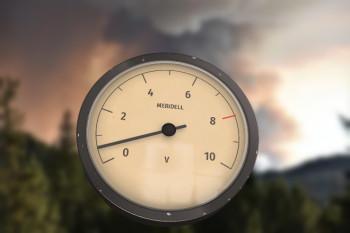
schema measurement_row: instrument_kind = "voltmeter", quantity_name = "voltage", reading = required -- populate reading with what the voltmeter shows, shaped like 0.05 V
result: 0.5 V
